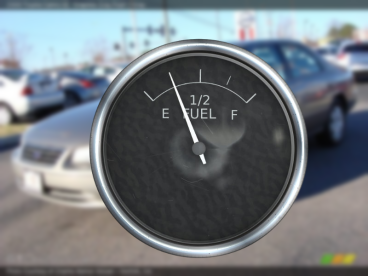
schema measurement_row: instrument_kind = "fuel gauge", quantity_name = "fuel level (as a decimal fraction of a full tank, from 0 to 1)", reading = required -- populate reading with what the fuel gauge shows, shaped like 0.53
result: 0.25
